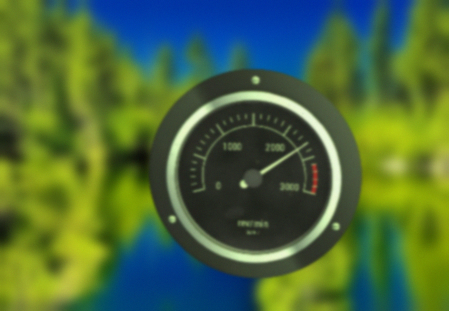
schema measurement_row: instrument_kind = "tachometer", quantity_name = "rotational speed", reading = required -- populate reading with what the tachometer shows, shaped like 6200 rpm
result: 2300 rpm
